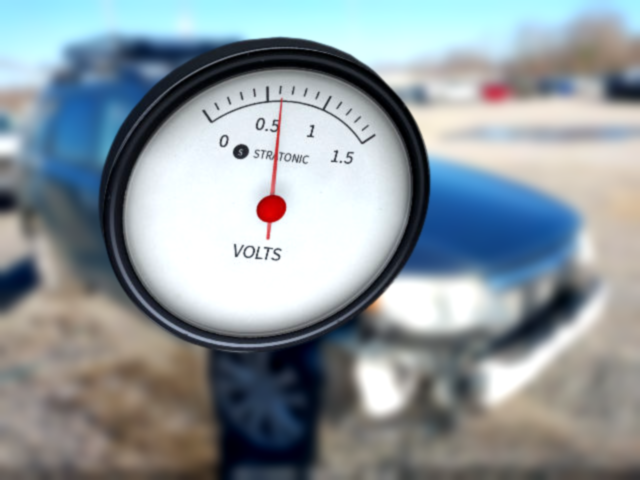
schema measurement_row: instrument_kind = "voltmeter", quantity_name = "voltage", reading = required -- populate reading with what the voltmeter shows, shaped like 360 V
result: 0.6 V
